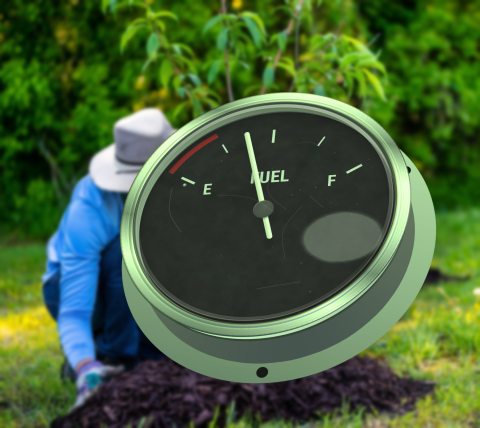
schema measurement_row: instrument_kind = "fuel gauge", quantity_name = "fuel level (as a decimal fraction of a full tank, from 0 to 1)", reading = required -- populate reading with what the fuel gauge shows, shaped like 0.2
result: 0.375
